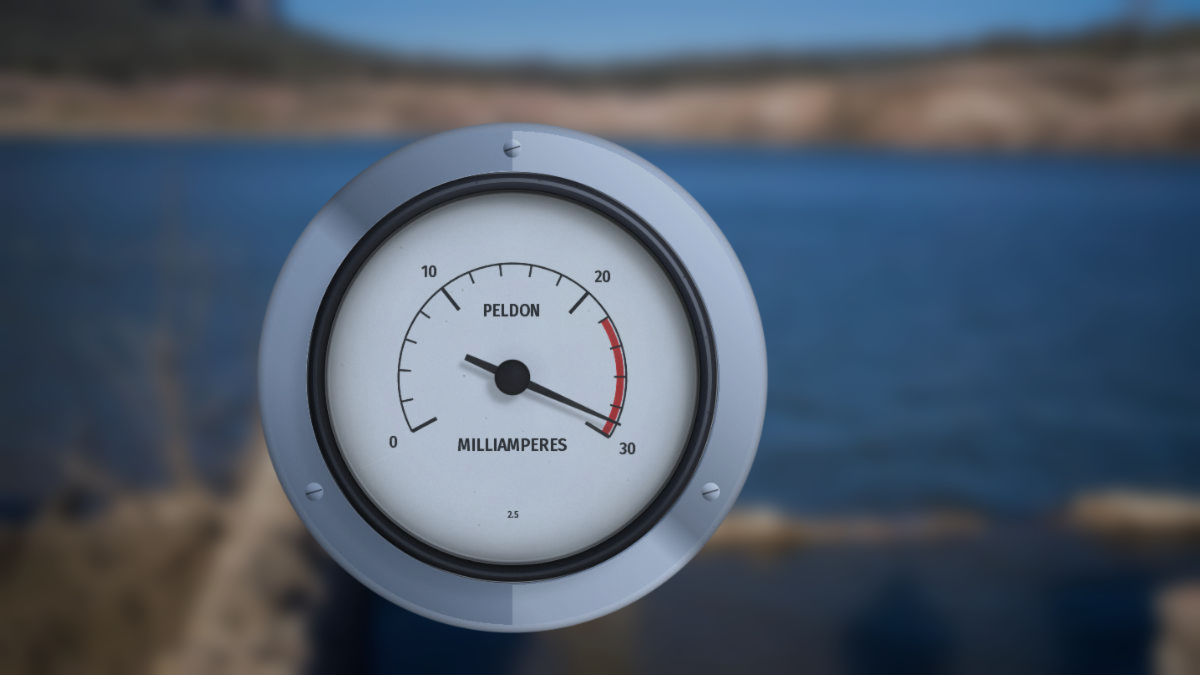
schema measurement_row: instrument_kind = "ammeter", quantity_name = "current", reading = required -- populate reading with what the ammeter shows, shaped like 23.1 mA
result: 29 mA
